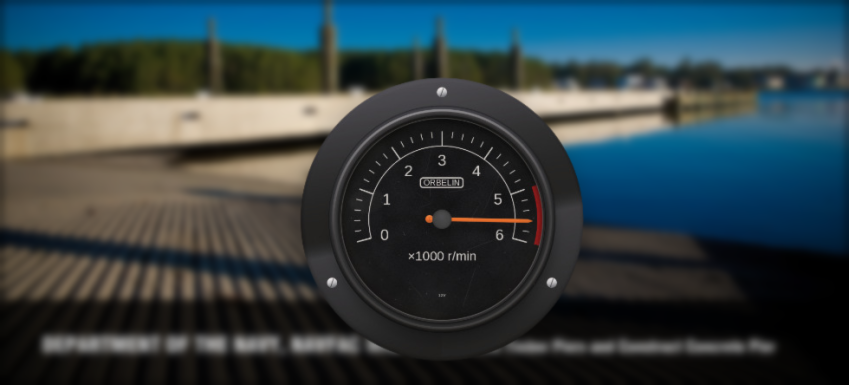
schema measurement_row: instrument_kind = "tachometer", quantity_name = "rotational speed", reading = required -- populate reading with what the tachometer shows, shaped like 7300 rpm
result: 5600 rpm
